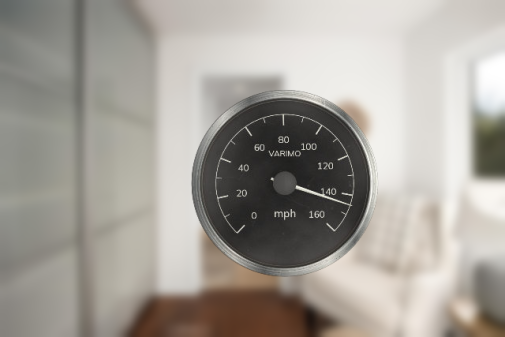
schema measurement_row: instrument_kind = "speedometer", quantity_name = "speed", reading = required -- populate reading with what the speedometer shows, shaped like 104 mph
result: 145 mph
